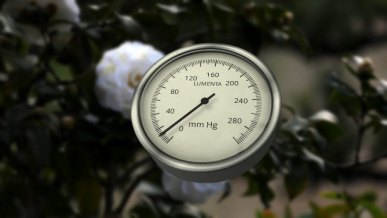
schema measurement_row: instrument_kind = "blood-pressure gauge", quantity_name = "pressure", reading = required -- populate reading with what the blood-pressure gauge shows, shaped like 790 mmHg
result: 10 mmHg
